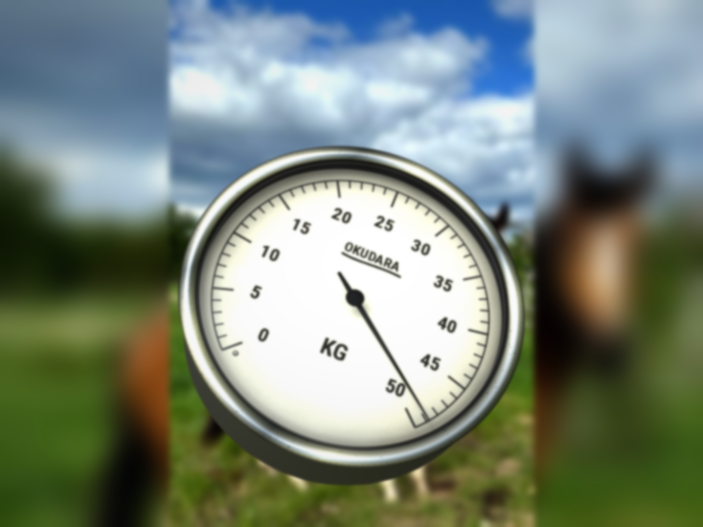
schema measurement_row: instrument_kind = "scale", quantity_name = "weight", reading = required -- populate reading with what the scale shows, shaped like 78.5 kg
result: 49 kg
